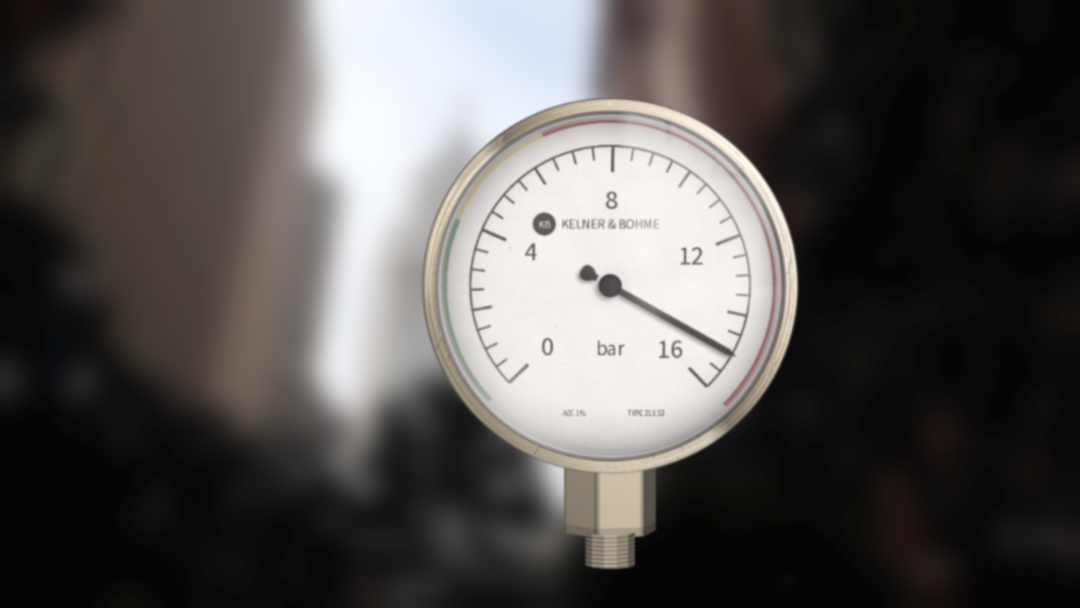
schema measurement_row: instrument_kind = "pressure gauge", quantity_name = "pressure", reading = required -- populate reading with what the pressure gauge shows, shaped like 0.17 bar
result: 15 bar
